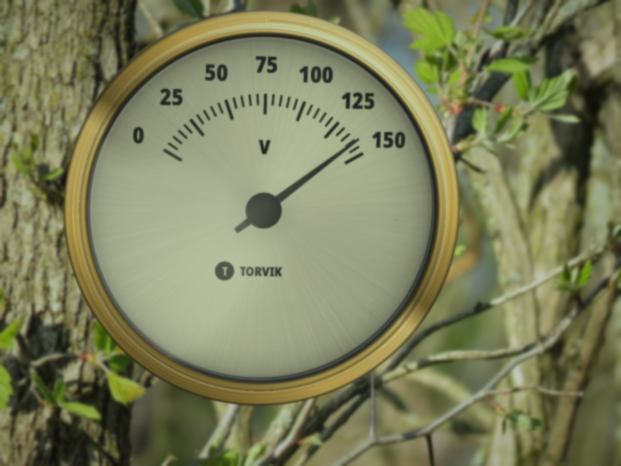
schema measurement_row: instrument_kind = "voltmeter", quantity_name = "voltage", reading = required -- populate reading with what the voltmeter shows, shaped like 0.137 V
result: 140 V
